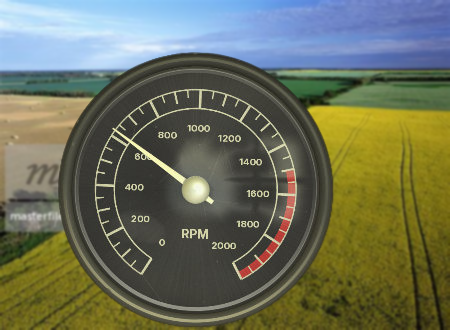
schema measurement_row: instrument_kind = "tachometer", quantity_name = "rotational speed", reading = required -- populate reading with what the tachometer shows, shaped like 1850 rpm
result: 625 rpm
